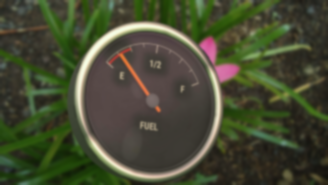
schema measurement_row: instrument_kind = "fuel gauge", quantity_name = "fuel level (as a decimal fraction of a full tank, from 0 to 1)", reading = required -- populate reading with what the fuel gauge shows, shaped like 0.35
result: 0.125
